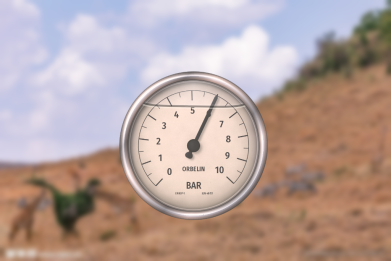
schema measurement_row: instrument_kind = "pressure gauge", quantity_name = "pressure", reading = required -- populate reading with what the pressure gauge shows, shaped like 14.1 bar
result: 6 bar
